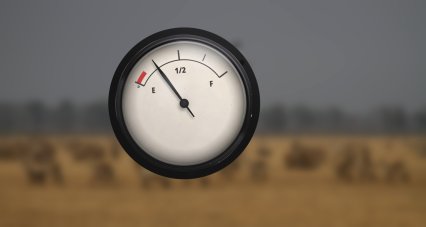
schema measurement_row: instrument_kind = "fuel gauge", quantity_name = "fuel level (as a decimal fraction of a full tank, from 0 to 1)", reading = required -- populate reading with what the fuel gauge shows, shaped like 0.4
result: 0.25
